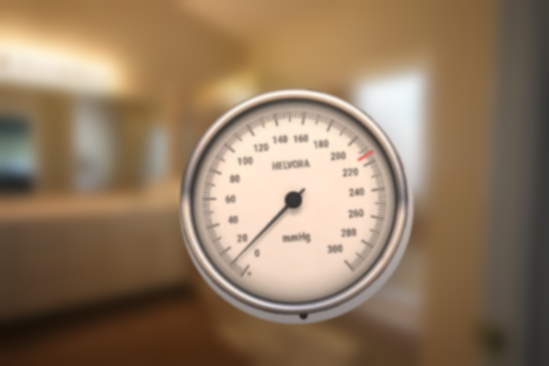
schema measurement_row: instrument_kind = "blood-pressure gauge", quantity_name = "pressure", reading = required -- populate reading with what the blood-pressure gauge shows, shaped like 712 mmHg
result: 10 mmHg
